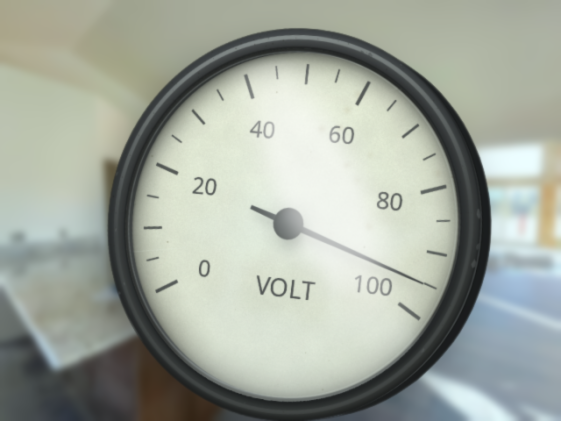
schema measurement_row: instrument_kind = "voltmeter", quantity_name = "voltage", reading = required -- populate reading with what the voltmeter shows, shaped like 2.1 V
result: 95 V
